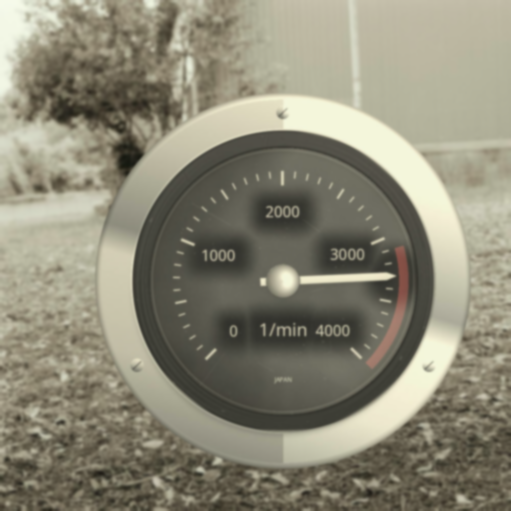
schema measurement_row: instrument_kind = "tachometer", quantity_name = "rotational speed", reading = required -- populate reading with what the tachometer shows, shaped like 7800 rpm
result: 3300 rpm
